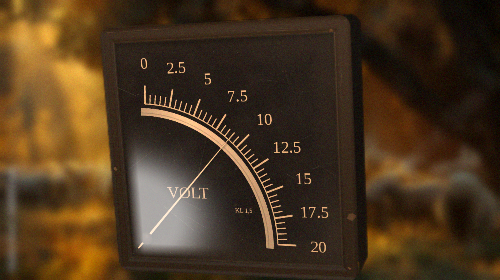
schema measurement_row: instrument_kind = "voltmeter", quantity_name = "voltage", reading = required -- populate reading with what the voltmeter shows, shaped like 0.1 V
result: 9 V
